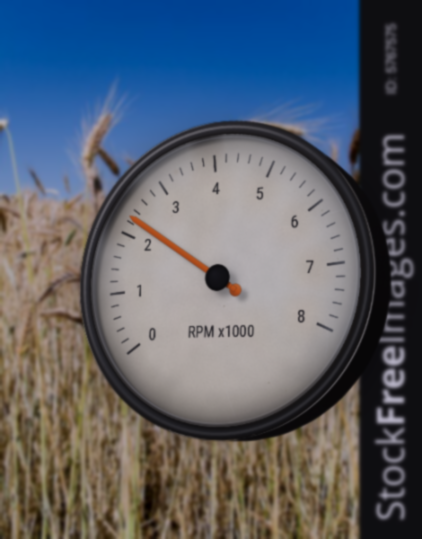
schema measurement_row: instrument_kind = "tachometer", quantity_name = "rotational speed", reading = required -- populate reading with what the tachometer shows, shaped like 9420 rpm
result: 2300 rpm
